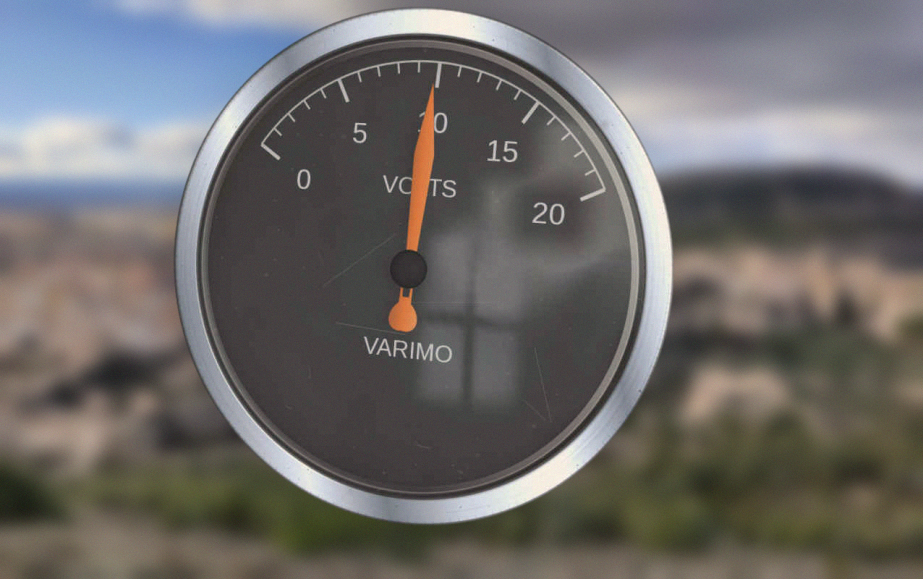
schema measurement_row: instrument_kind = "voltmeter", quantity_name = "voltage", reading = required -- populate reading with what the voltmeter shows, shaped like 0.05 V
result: 10 V
